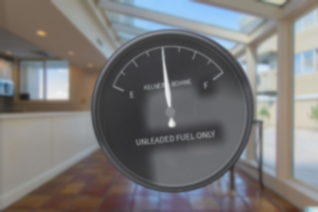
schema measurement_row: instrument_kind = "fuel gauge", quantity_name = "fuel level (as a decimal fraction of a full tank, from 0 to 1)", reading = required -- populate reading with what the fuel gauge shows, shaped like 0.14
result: 0.5
